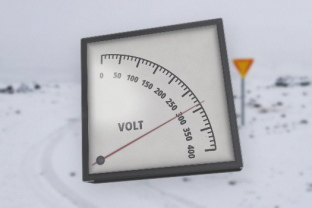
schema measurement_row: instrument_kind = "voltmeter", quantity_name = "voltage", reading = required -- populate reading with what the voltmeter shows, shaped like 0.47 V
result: 290 V
